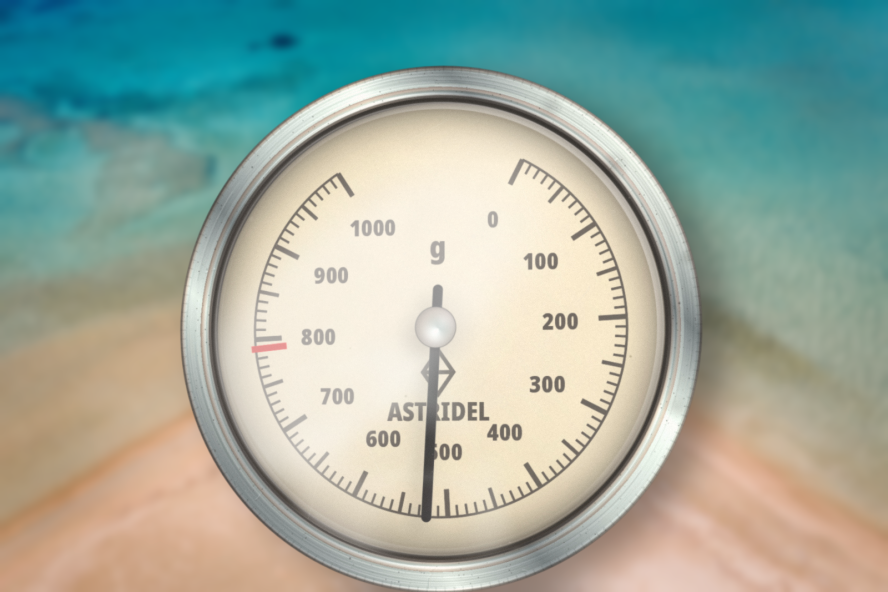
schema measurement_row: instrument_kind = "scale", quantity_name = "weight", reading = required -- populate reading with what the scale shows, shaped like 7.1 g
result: 520 g
